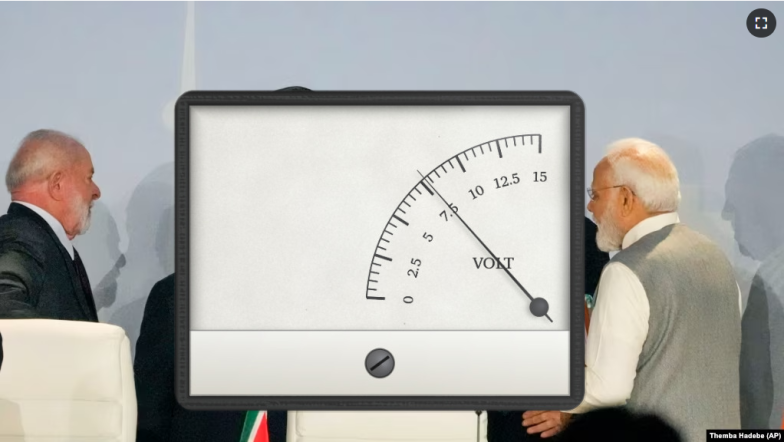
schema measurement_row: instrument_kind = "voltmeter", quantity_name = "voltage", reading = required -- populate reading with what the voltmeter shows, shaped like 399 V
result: 7.75 V
